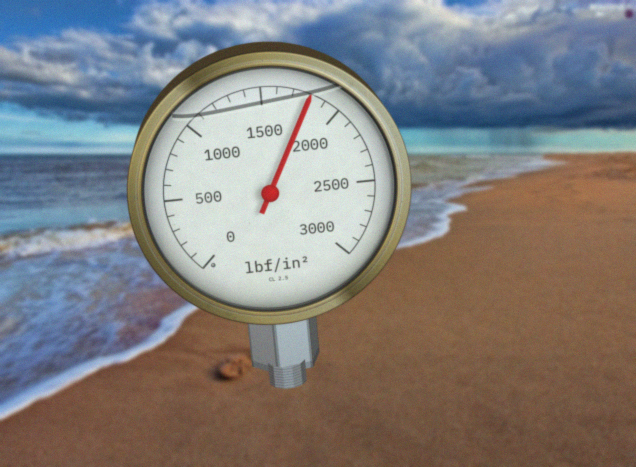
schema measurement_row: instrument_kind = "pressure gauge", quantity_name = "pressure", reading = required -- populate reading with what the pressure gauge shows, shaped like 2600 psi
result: 1800 psi
